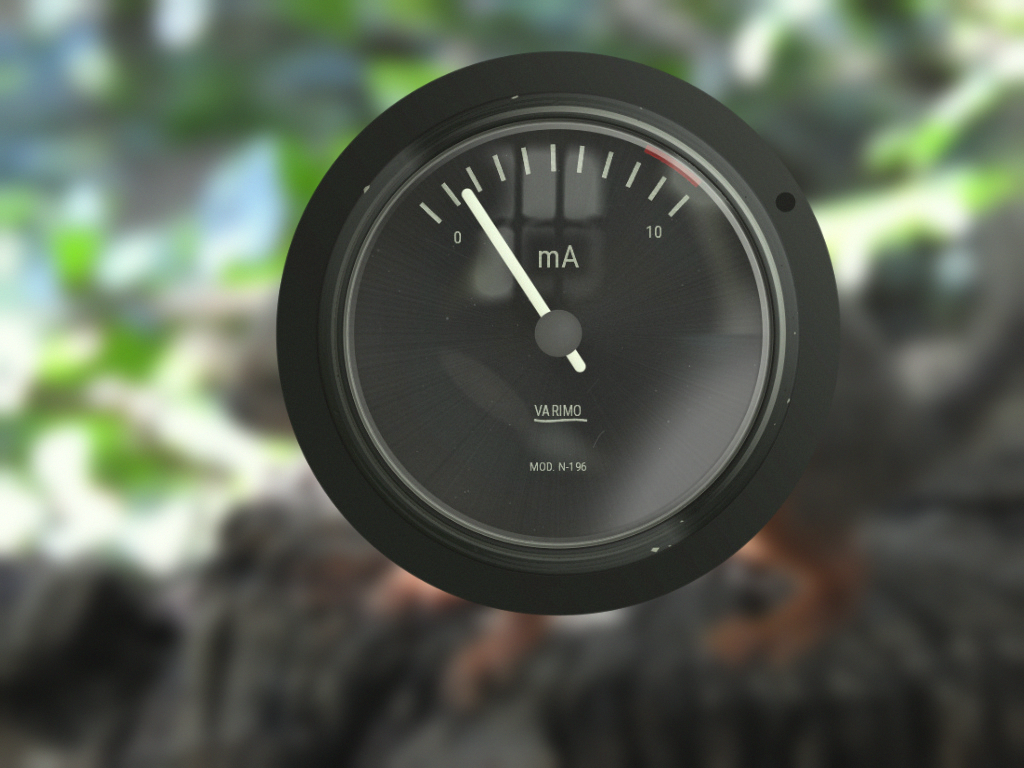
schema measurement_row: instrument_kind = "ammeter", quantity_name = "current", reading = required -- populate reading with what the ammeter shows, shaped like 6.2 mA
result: 1.5 mA
